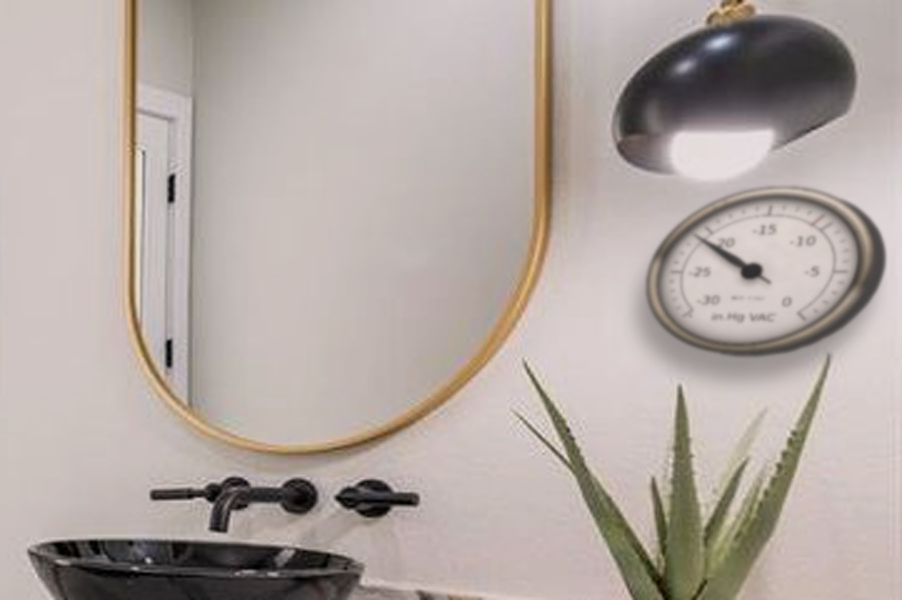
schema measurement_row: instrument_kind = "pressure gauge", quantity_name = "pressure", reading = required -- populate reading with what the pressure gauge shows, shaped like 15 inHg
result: -21 inHg
